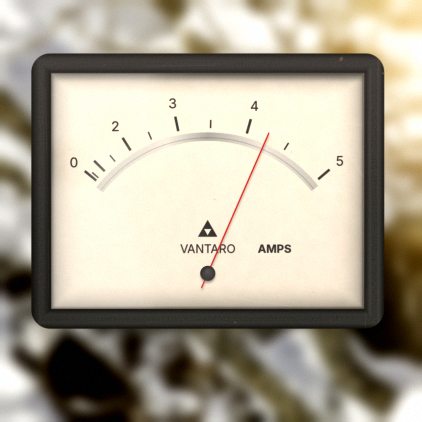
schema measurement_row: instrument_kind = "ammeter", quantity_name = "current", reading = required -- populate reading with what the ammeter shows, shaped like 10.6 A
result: 4.25 A
